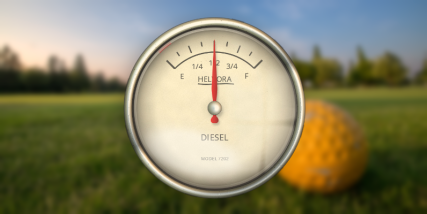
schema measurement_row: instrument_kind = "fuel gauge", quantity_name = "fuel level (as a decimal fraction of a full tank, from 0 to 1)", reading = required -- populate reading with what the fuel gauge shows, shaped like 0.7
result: 0.5
